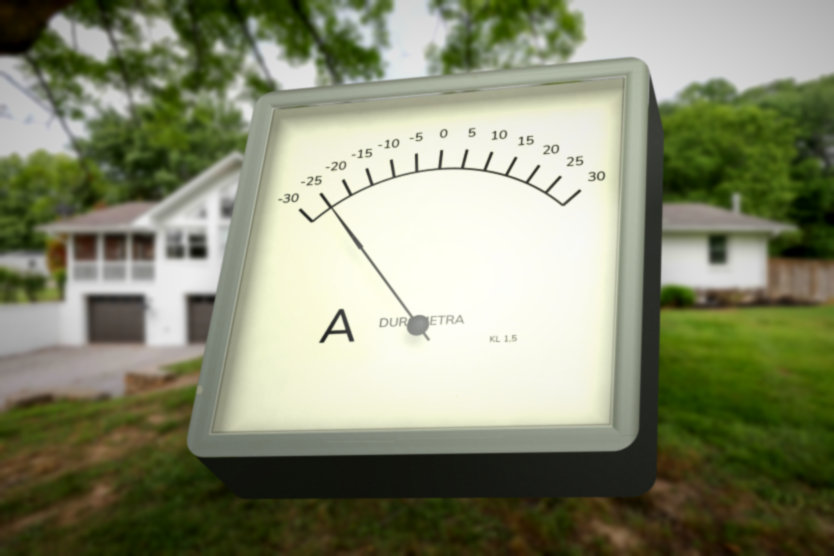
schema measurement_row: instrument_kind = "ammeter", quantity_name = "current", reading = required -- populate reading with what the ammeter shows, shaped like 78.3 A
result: -25 A
